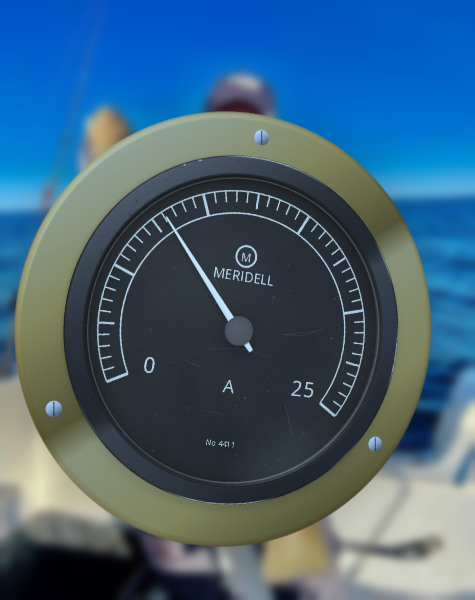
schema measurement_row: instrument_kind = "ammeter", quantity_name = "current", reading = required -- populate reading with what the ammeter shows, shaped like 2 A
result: 8 A
